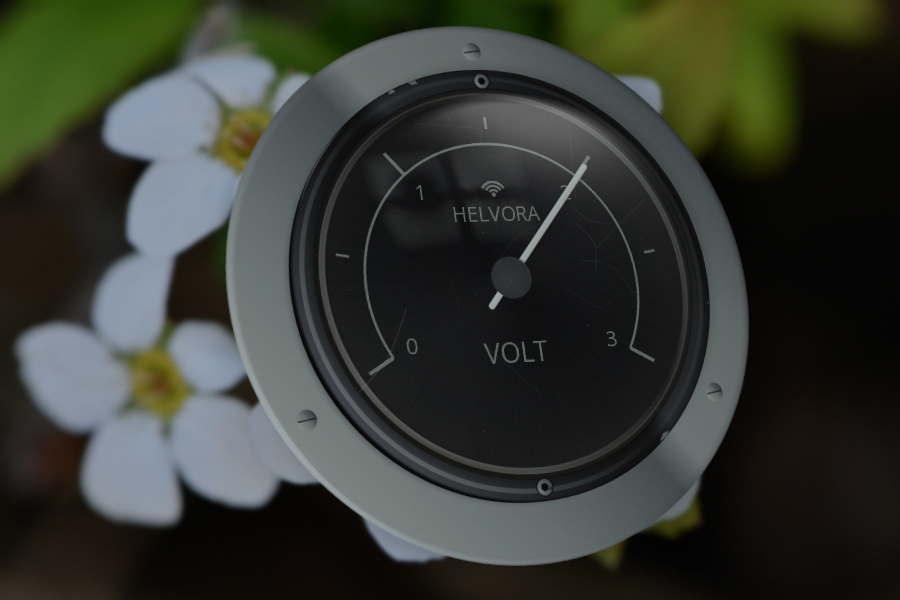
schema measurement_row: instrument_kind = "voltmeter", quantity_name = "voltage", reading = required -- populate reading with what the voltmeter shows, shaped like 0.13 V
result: 2 V
